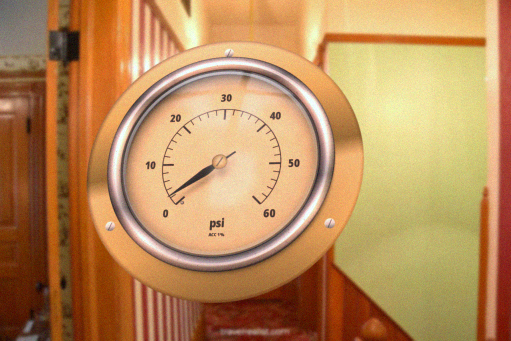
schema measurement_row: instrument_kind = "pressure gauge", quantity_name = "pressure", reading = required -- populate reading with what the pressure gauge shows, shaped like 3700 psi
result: 2 psi
